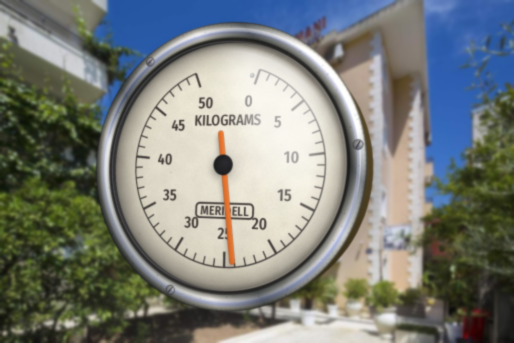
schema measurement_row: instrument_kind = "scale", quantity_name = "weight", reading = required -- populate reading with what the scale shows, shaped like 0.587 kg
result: 24 kg
